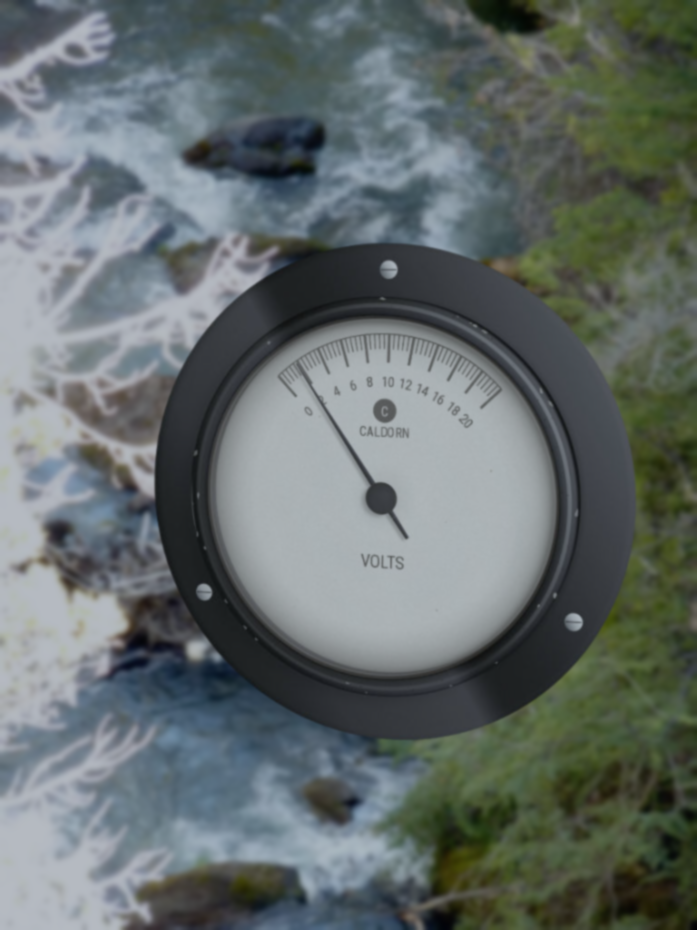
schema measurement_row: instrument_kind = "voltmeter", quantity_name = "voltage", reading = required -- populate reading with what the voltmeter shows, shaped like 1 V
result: 2 V
